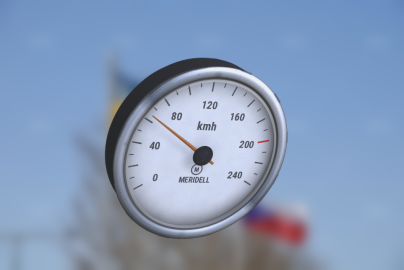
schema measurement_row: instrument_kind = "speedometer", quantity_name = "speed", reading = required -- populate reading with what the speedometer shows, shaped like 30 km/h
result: 65 km/h
